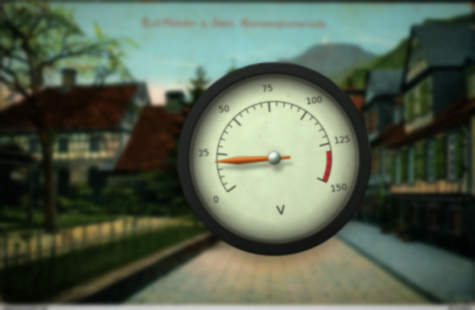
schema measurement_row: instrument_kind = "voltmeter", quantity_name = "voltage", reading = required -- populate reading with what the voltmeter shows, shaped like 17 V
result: 20 V
